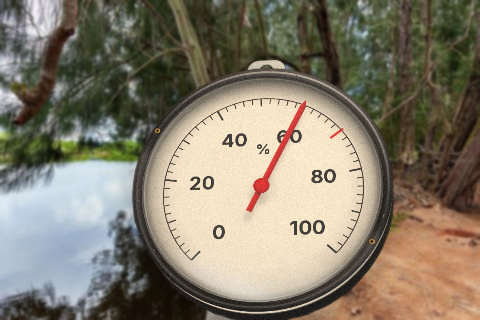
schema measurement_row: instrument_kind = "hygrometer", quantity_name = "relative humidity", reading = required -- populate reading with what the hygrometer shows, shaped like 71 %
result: 60 %
